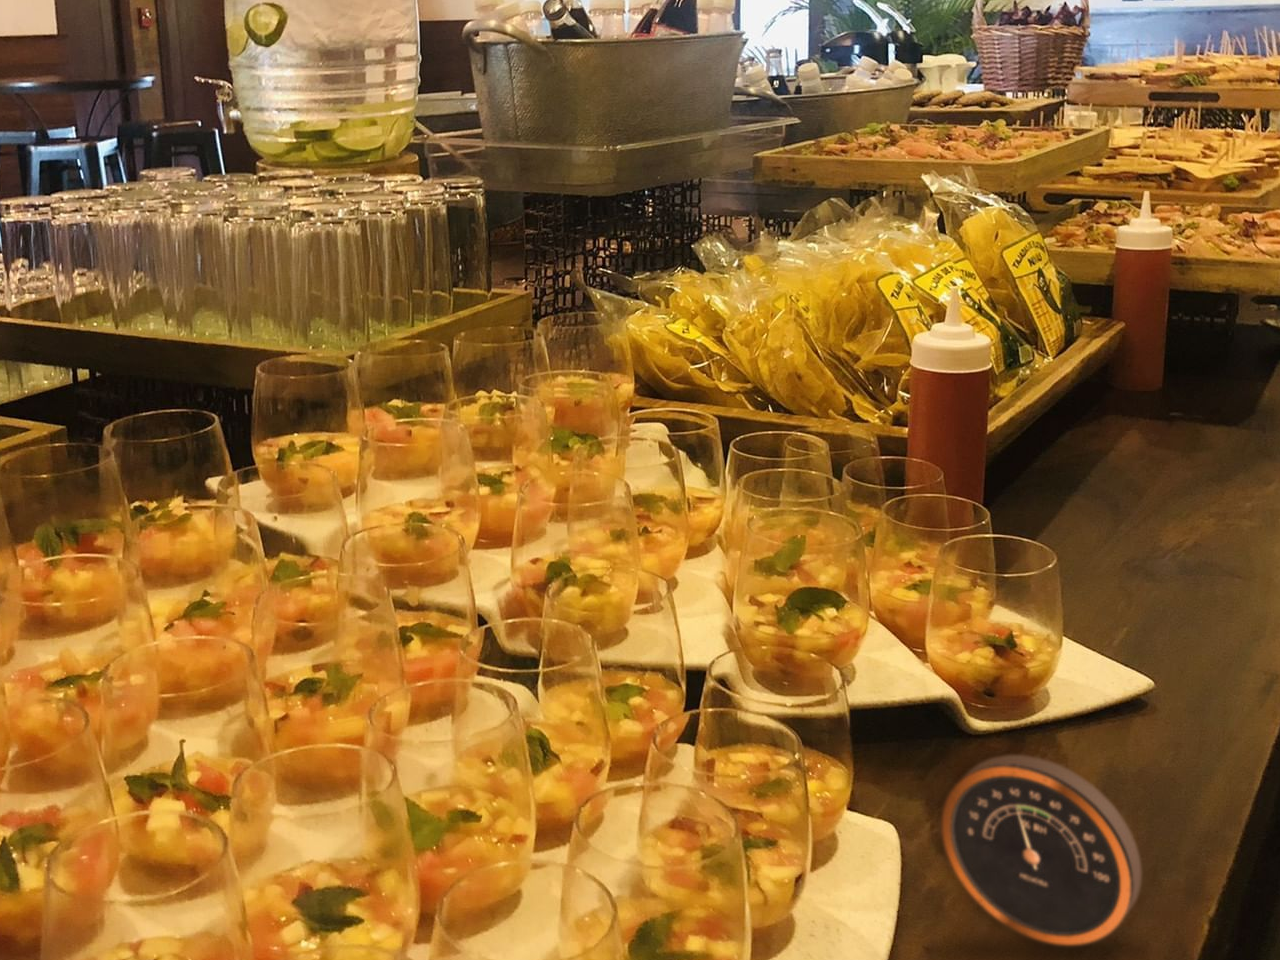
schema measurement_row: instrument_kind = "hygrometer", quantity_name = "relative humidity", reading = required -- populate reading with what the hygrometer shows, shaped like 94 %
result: 40 %
